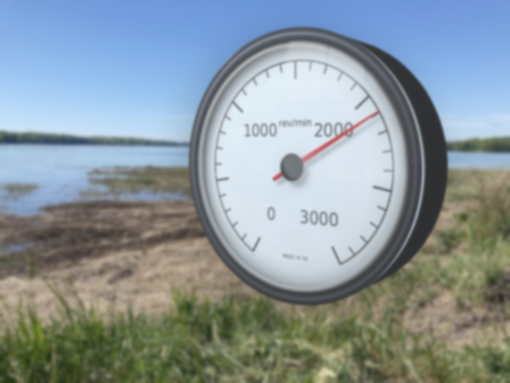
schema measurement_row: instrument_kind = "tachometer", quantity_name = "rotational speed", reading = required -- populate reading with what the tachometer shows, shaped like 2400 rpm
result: 2100 rpm
